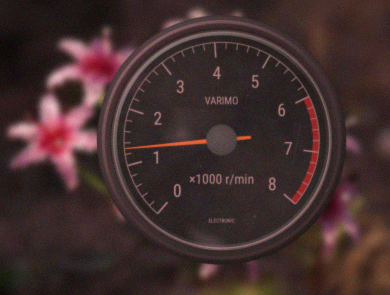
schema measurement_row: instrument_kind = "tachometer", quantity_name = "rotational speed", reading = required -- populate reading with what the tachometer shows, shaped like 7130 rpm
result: 1300 rpm
